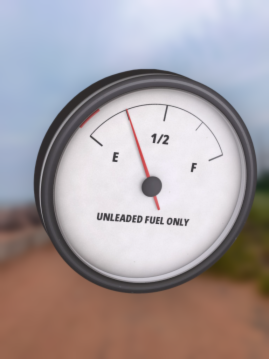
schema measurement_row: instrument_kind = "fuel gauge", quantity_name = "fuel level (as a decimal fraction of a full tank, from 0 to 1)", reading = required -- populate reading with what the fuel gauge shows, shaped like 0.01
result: 0.25
